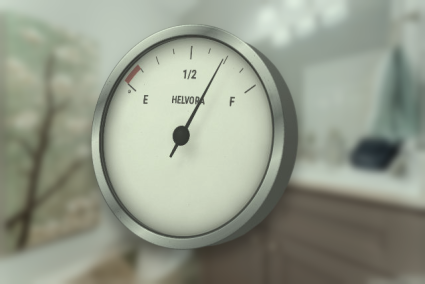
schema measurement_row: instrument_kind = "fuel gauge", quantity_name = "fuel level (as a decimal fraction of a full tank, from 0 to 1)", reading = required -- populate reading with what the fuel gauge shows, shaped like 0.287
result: 0.75
